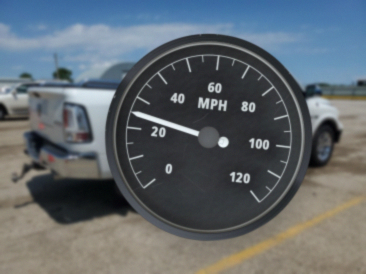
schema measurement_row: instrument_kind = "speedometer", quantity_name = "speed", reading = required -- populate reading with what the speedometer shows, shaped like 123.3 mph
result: 25 mph
